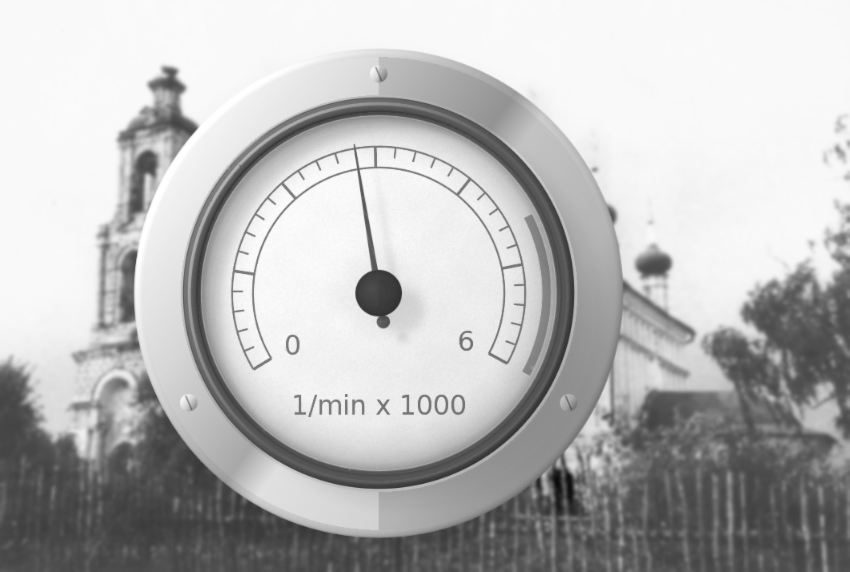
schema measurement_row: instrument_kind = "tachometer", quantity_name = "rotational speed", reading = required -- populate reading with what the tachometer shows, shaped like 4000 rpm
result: 2800 rpm
